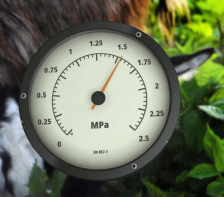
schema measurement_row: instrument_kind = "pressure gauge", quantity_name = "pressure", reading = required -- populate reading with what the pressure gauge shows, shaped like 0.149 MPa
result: 1.55 MPa
